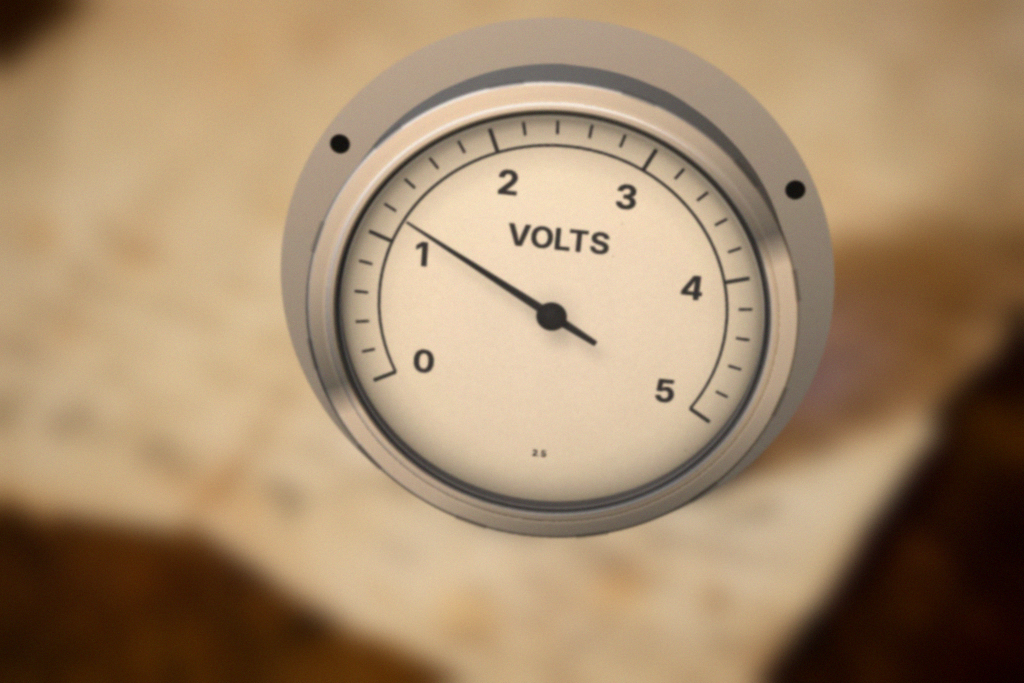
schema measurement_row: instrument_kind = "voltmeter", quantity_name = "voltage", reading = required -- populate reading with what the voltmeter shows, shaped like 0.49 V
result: 1.2 V
